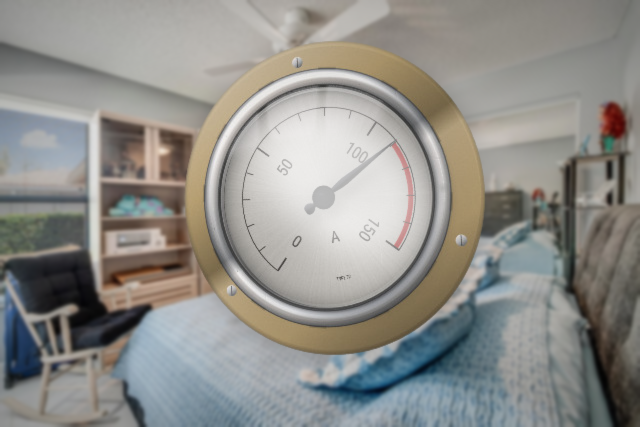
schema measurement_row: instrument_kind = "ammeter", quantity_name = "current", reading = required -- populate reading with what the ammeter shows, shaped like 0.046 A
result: 110 A
